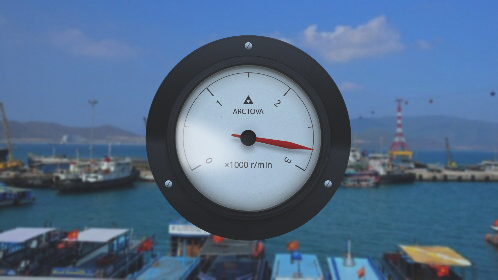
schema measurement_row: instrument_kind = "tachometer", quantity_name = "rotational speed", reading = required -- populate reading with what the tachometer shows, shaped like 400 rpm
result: 2750 rpm
